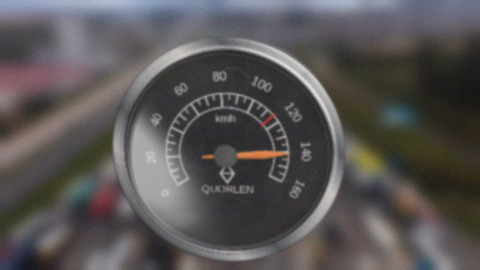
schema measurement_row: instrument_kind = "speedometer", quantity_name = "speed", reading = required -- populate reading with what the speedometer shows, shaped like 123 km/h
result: 140 km/h
